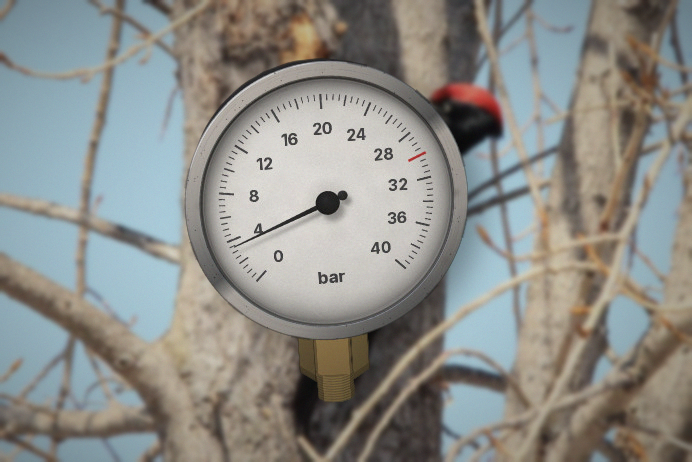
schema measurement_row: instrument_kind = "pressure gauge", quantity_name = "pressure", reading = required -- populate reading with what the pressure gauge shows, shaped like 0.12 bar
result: 3.5 bar
